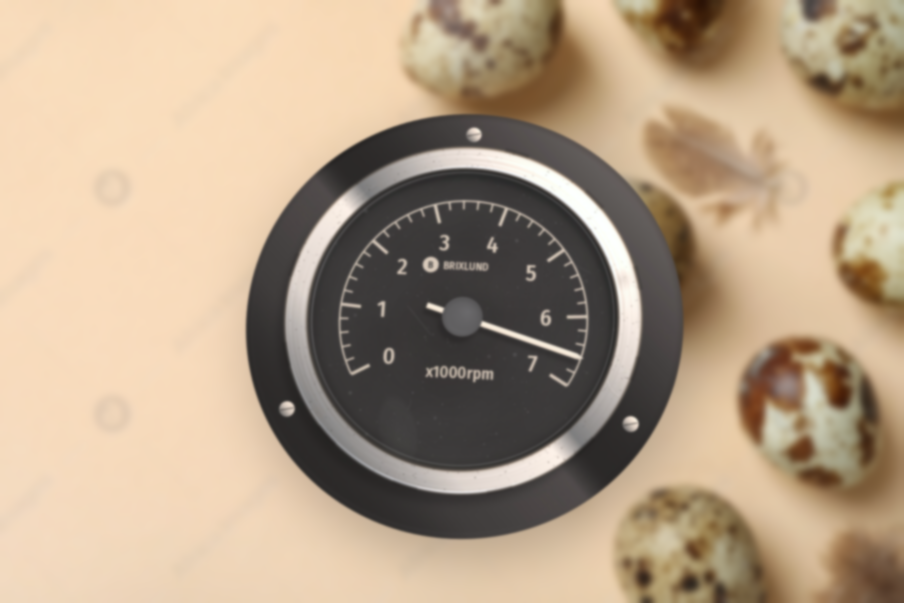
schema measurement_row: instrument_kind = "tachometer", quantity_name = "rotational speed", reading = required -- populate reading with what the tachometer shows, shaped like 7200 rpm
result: 6600 rpm
